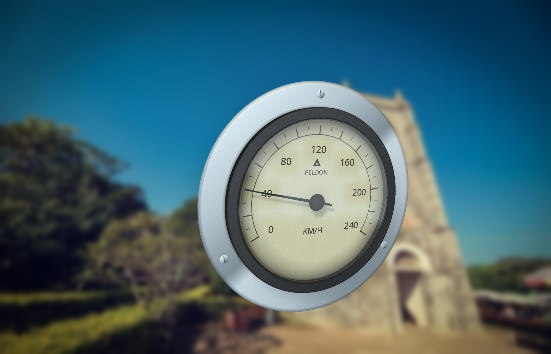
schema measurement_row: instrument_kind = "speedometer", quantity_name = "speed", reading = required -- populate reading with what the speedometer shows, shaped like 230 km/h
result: 40 km/h
